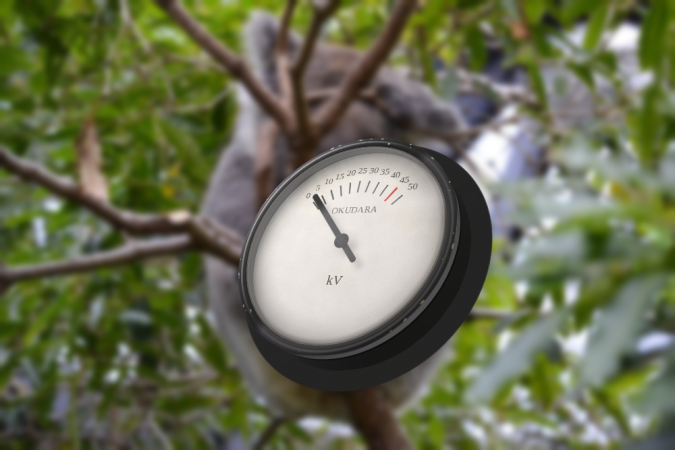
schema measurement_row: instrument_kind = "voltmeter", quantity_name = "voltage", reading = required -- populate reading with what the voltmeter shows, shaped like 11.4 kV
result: 2.5 kV
